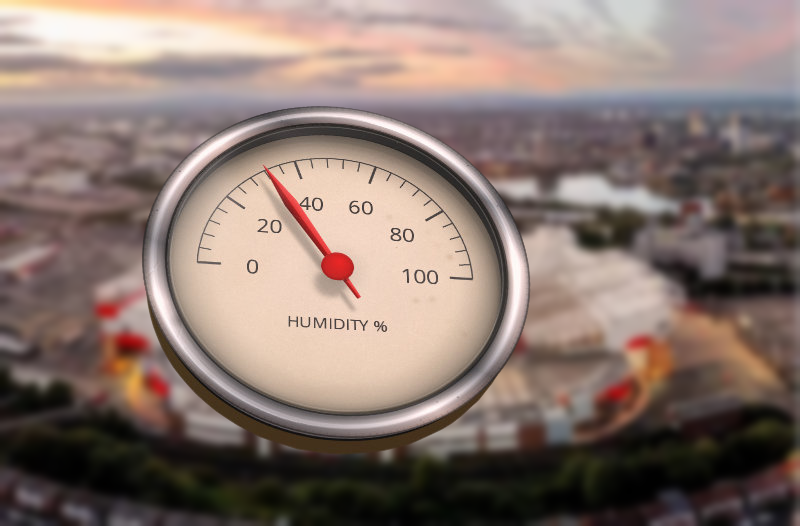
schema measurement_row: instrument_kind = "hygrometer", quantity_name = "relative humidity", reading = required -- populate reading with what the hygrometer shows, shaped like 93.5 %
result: 32 %
